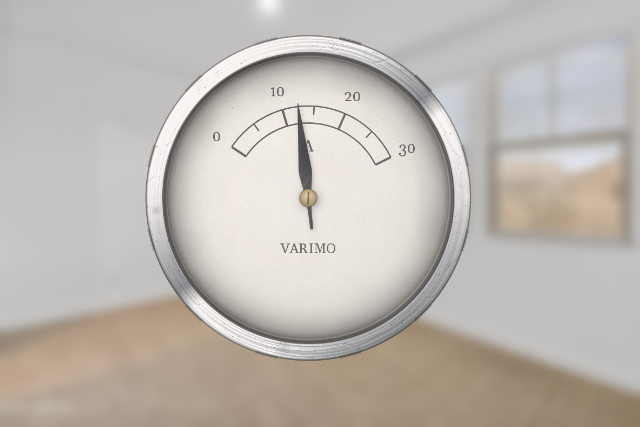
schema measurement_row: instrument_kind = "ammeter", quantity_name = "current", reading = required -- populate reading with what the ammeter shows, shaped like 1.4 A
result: 12.5 A
